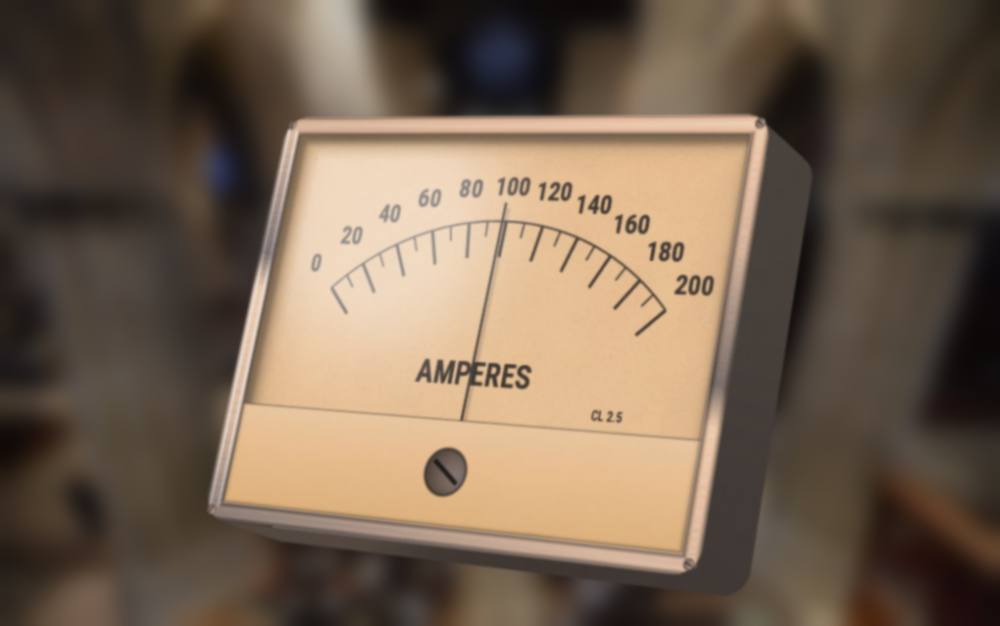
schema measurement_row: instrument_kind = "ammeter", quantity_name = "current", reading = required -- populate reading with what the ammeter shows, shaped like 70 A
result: 100 A
